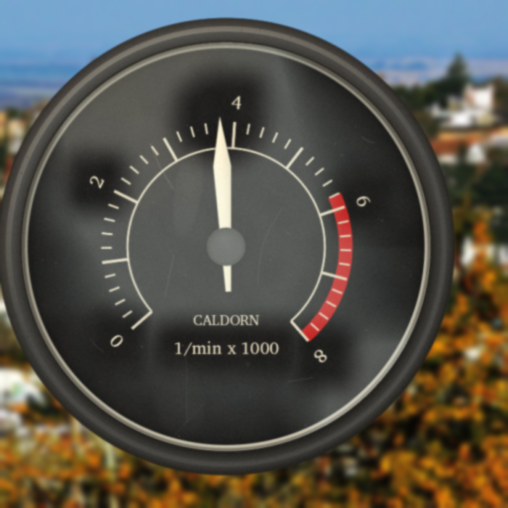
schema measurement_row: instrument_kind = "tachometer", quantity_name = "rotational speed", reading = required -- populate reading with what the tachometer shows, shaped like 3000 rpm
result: 3800 rpm
